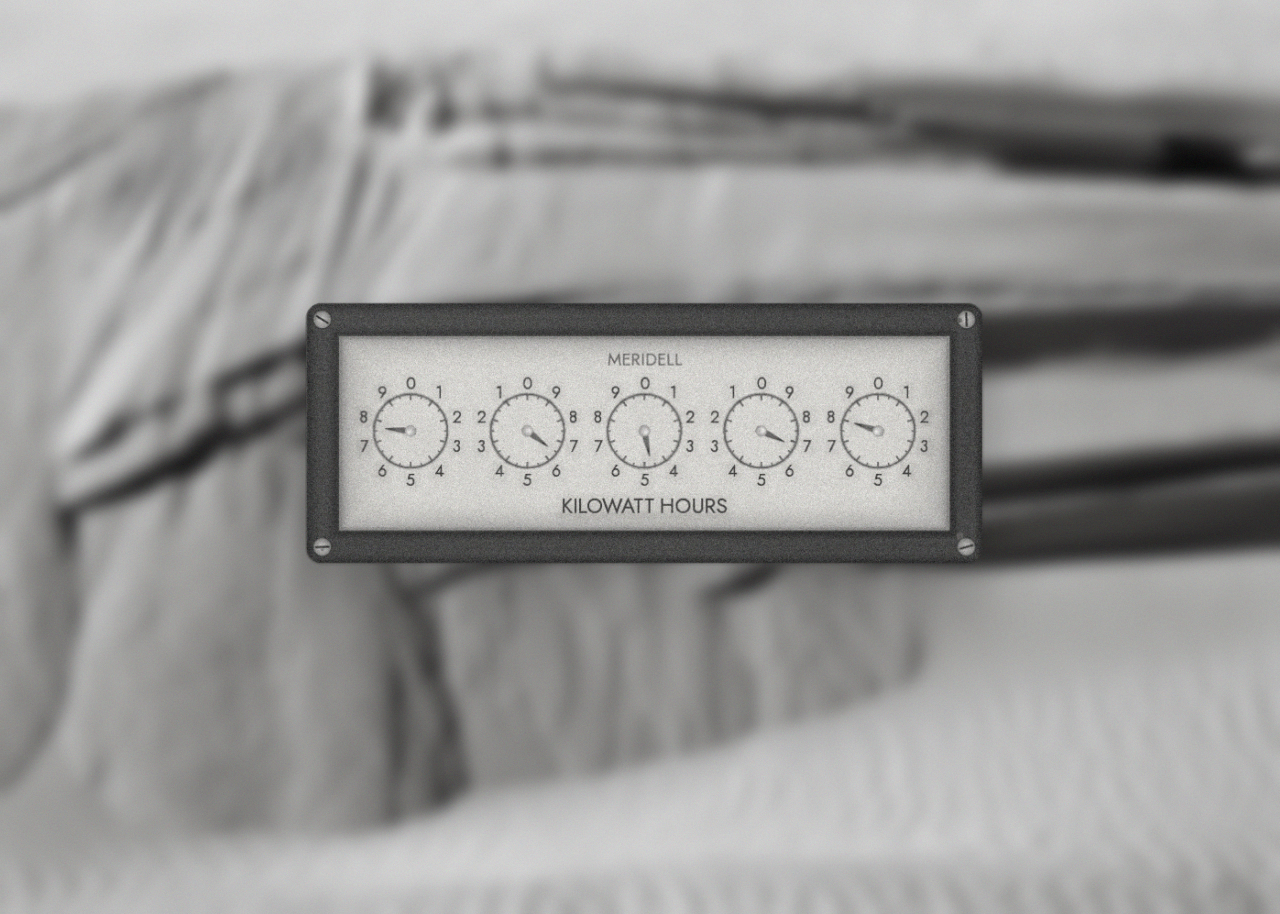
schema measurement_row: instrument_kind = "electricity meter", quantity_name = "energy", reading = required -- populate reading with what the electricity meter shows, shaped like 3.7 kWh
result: 76468 kWh
